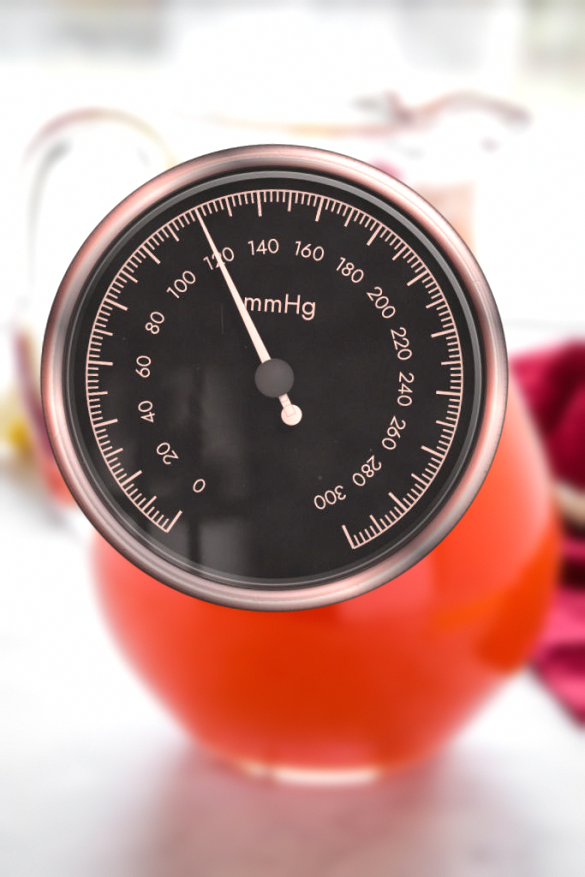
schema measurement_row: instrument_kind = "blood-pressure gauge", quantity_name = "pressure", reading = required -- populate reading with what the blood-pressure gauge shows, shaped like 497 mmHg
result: 120 mmHg
